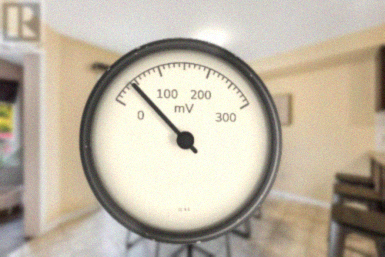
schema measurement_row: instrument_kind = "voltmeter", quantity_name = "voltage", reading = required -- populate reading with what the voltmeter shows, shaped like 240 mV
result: 40 mV
